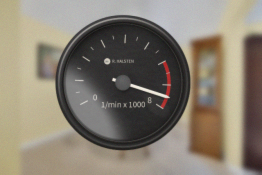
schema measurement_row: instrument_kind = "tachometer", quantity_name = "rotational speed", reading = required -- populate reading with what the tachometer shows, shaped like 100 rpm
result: 7500 rpm
